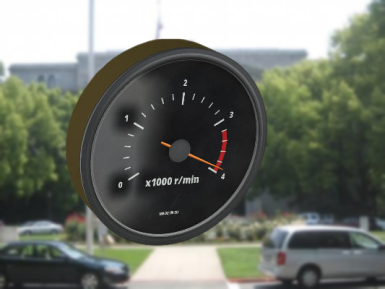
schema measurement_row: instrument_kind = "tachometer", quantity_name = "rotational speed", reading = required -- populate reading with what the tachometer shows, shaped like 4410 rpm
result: 3900 rpm
